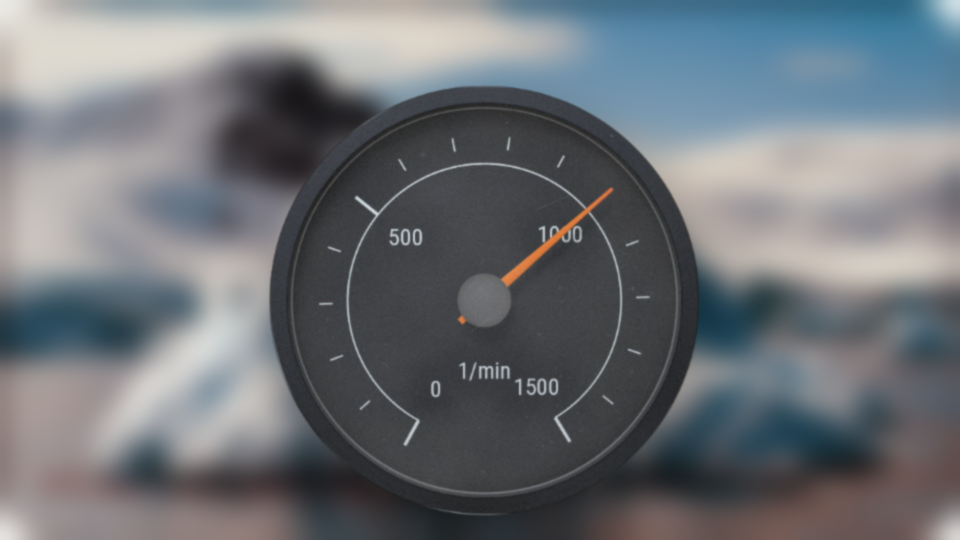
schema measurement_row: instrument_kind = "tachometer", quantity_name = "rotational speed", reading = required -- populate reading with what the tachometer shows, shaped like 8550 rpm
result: 1000 rpm
